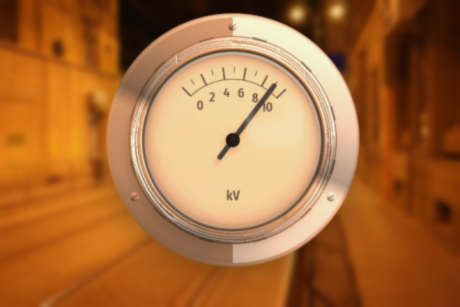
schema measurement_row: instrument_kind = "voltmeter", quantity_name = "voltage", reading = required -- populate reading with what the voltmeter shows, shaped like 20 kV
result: 9 kV
